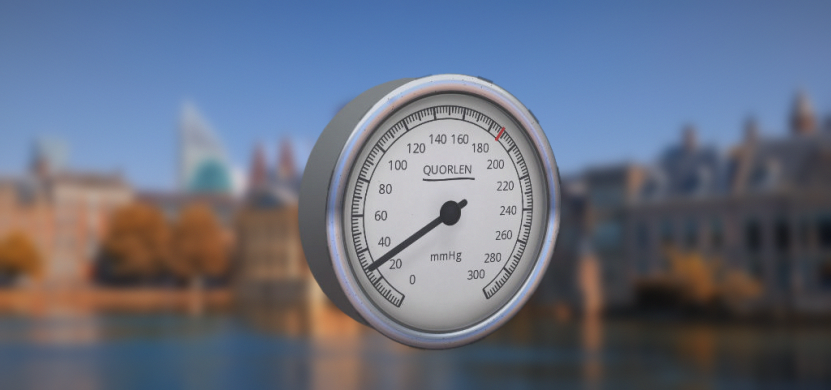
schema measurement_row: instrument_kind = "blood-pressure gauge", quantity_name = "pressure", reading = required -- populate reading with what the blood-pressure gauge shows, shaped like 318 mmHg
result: 30 mmHg
